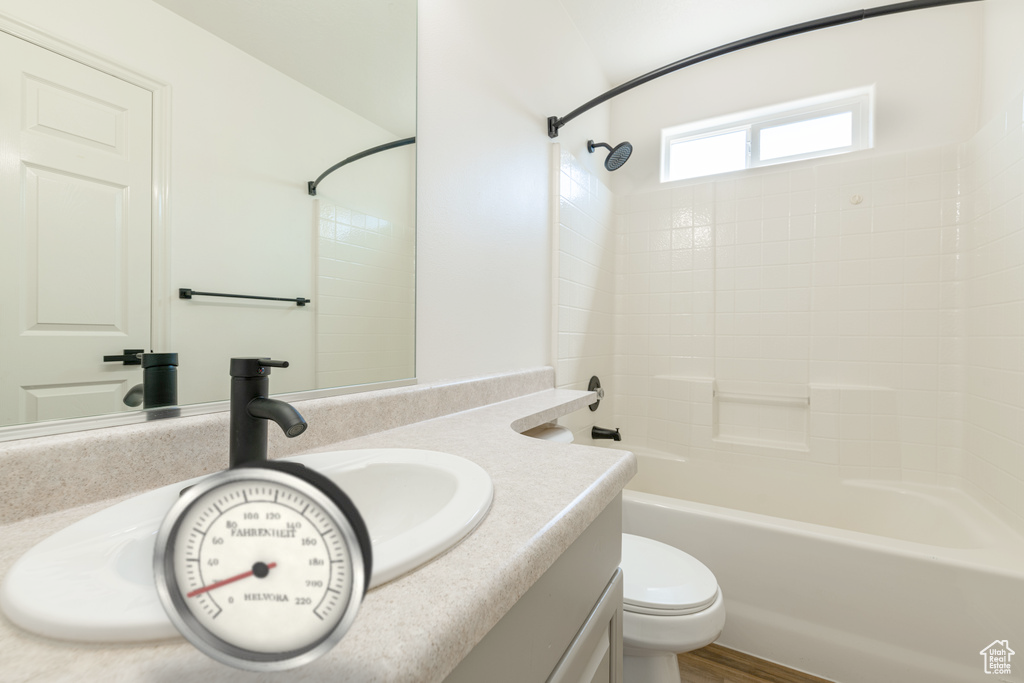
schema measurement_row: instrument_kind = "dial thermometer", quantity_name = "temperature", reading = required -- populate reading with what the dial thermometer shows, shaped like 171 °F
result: 20 °F
